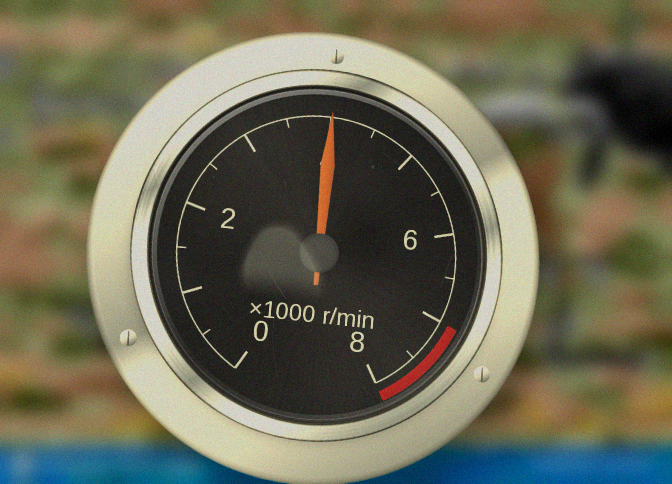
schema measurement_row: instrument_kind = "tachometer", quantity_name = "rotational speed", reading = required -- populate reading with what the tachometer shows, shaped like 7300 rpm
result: 4000 rpm
